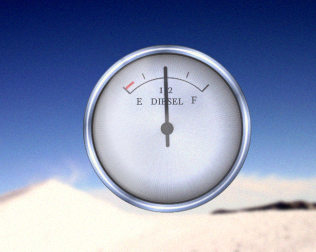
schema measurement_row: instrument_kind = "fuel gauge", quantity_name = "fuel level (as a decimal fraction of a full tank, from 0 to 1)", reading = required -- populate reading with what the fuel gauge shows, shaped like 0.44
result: 0.5
